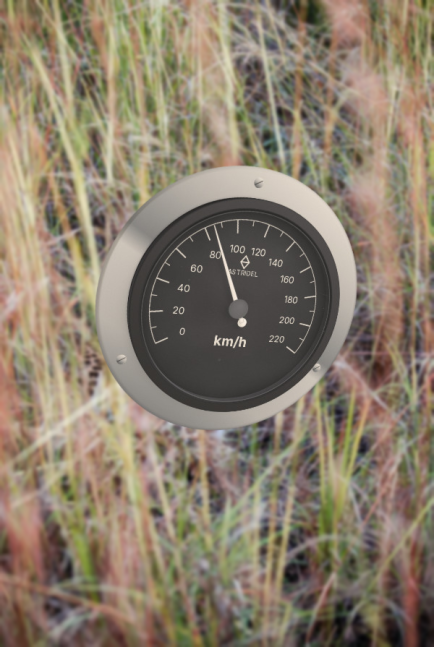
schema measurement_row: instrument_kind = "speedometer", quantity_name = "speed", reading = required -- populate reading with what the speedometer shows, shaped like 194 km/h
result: 85 km/h
